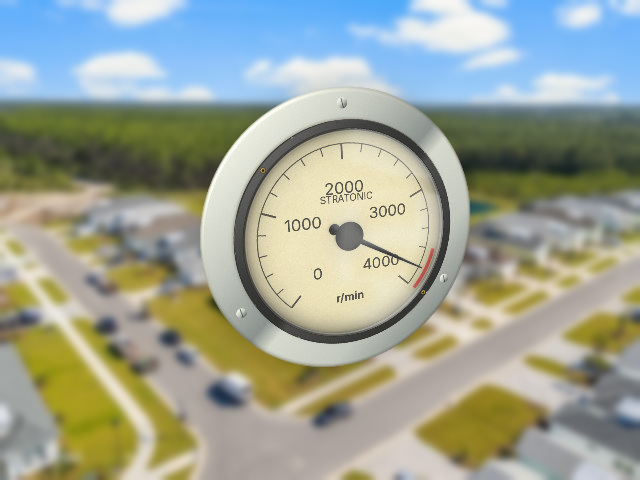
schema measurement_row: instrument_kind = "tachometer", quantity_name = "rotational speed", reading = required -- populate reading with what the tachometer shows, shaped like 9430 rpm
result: 3800 rpm
